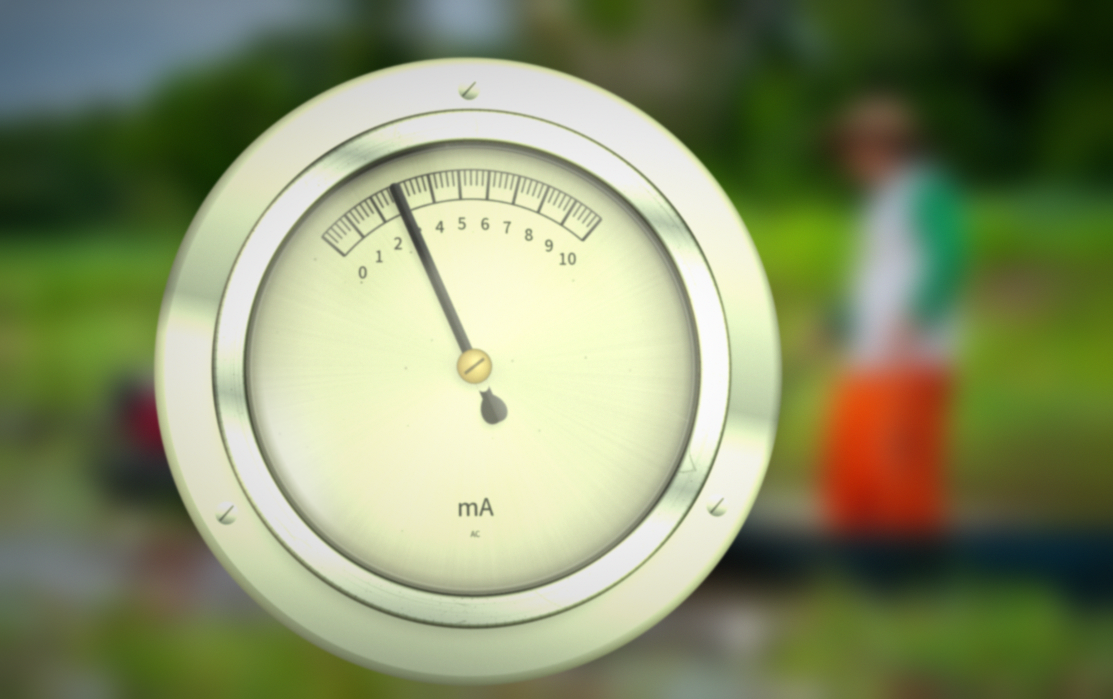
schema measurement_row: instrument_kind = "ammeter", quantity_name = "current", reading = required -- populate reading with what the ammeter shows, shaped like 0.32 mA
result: 2.8 mA
